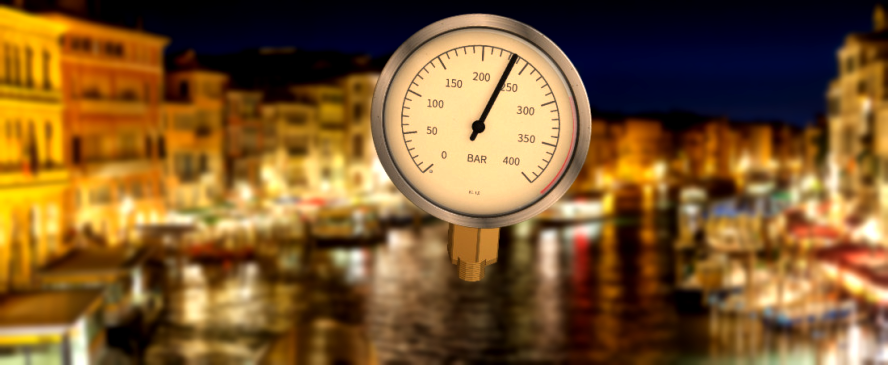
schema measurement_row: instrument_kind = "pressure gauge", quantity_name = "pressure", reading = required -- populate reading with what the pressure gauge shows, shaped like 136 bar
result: 235 bar
